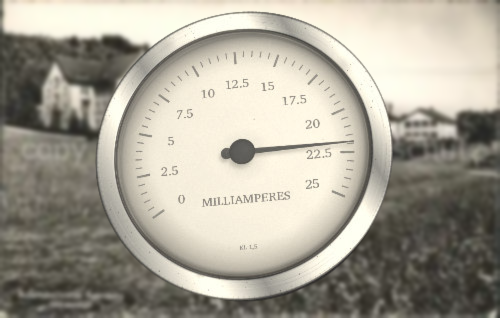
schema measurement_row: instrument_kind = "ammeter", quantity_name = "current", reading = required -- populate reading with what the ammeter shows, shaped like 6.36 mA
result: 22 mA
